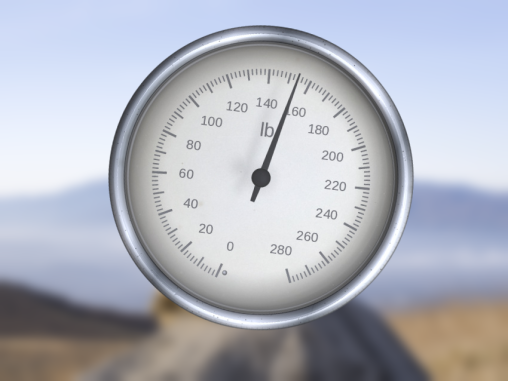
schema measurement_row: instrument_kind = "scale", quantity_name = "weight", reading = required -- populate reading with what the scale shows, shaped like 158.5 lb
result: 154 lb
